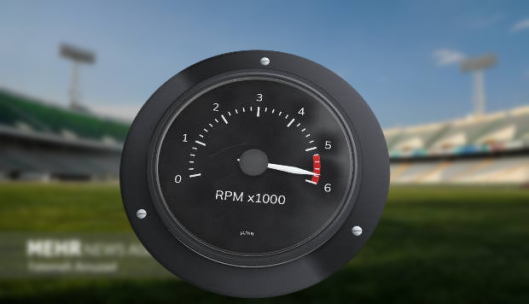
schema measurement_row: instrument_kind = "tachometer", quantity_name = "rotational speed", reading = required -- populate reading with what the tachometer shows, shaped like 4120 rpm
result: 5800 rpm
